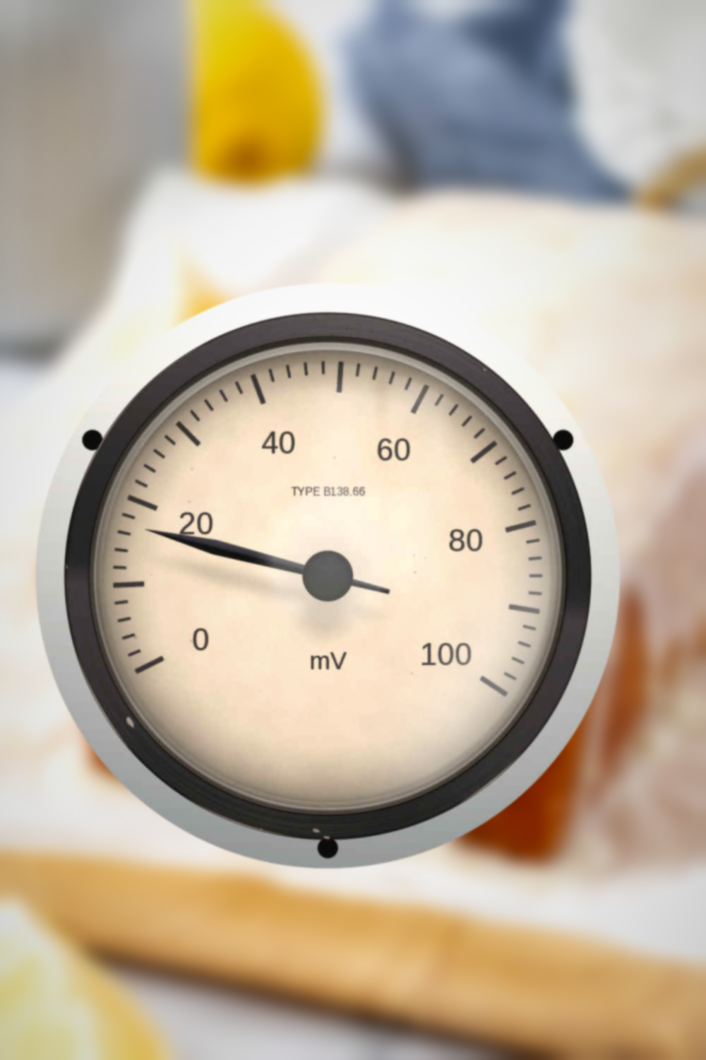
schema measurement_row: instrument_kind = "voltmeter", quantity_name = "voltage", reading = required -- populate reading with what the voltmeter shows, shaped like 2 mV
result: 17 mV
